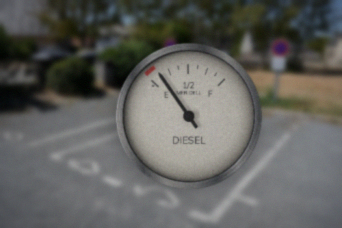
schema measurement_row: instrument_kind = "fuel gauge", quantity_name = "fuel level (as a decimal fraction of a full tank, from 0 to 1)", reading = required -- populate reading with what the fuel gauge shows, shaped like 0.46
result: 0.125
